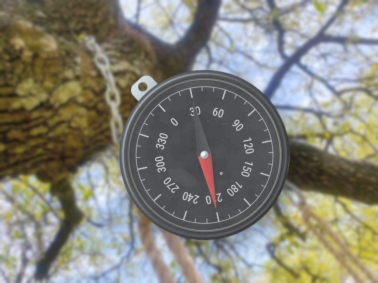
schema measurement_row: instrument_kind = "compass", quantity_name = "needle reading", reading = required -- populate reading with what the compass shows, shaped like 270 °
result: 210 °
